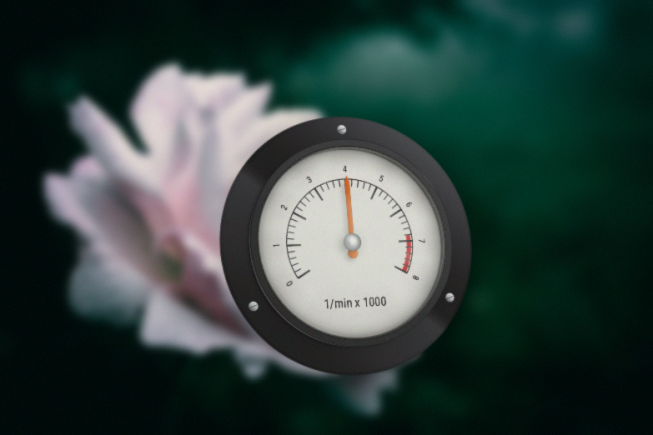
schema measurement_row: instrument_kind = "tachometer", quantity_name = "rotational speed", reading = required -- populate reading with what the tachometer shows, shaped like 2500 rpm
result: 4000 rpm
